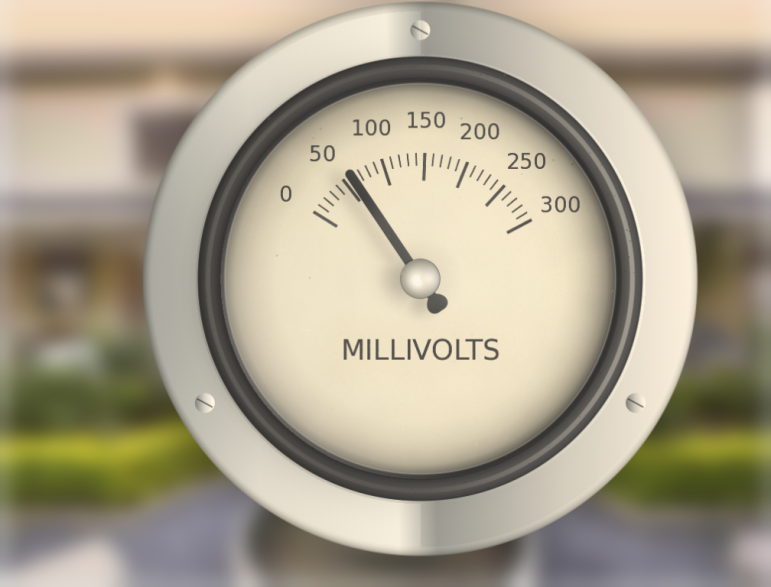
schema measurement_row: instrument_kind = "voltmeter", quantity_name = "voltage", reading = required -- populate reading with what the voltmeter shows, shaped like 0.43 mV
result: 60 mV
